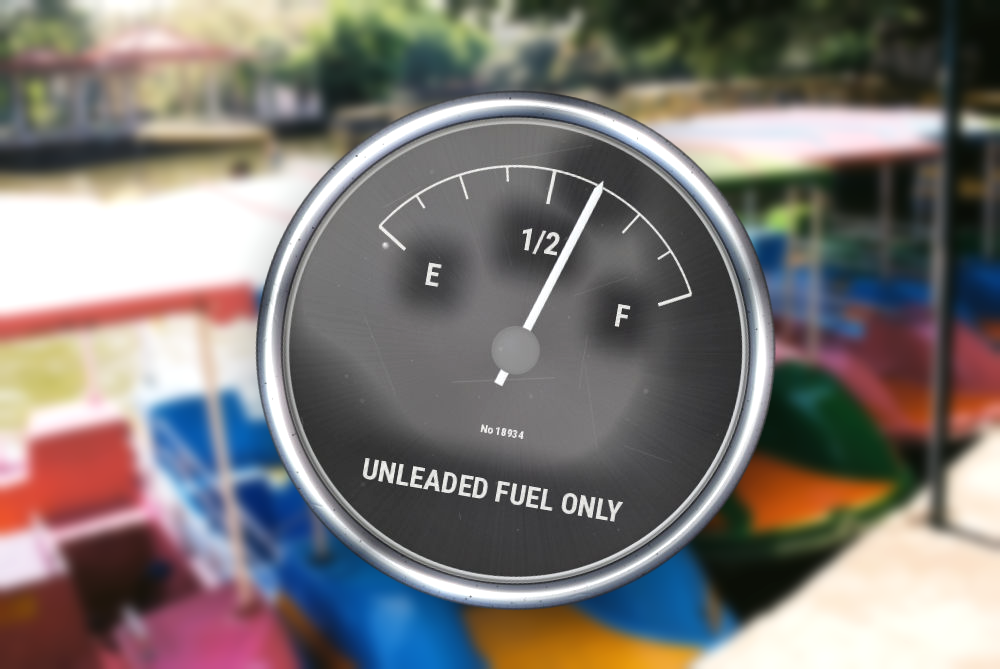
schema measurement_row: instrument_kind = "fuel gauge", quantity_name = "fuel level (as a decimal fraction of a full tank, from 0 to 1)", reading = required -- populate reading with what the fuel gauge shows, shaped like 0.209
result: 0.625
